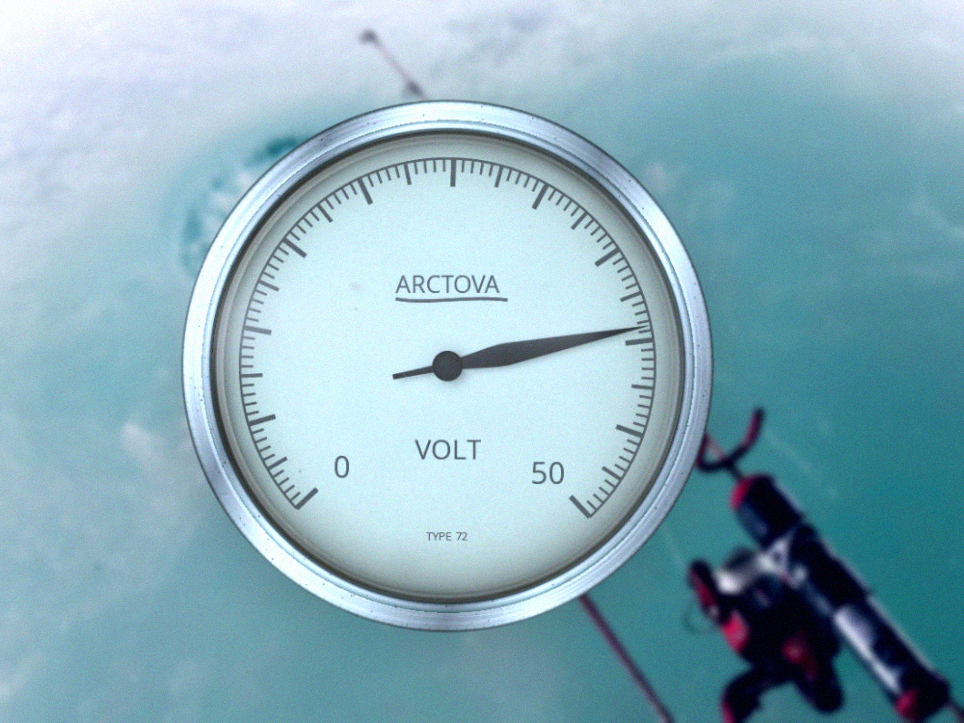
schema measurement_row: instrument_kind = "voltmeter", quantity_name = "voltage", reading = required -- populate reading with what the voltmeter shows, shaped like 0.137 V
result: 39.25 V
